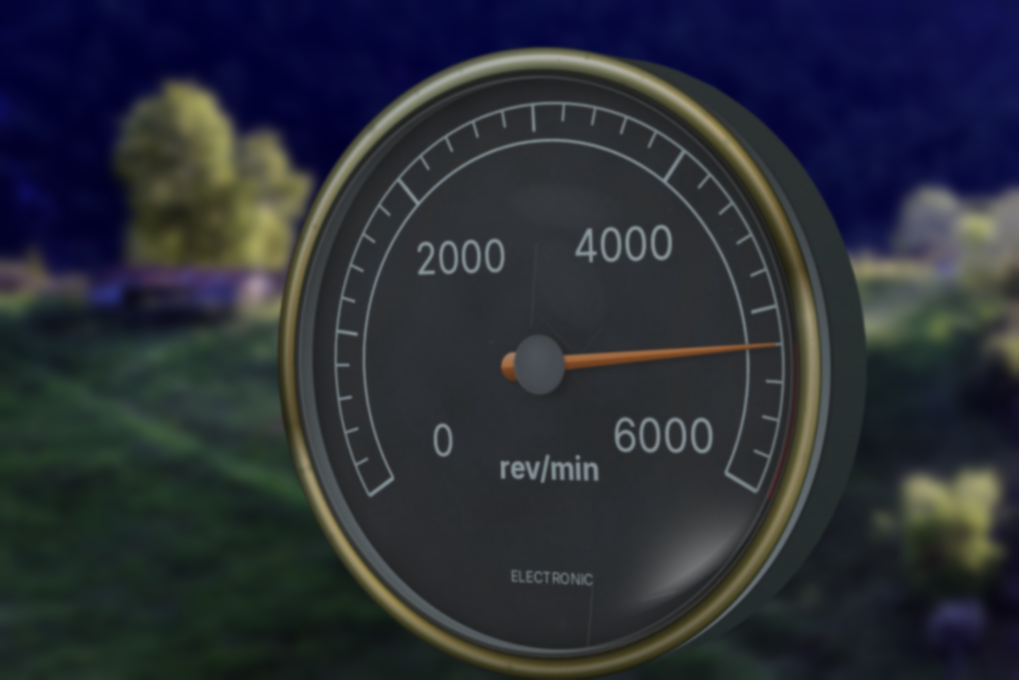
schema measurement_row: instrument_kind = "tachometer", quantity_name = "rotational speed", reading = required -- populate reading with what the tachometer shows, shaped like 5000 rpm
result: 5200 rpm
